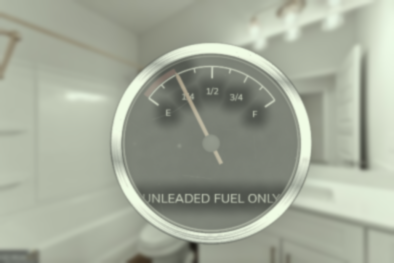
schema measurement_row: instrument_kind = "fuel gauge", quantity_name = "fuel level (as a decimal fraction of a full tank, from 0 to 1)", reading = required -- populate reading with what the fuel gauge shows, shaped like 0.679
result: 0.25
